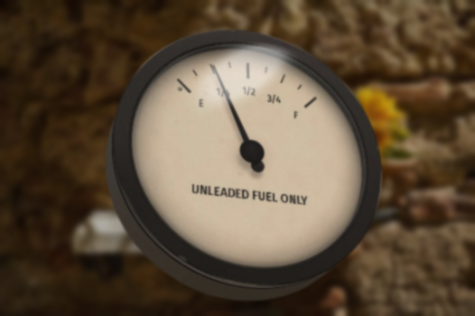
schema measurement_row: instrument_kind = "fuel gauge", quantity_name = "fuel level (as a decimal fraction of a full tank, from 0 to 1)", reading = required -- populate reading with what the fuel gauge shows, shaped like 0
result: 0.25
